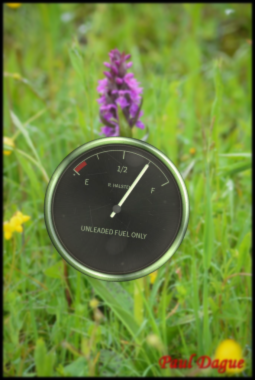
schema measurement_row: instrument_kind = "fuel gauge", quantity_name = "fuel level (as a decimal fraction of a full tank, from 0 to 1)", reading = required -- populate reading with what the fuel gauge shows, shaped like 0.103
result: 0.75
